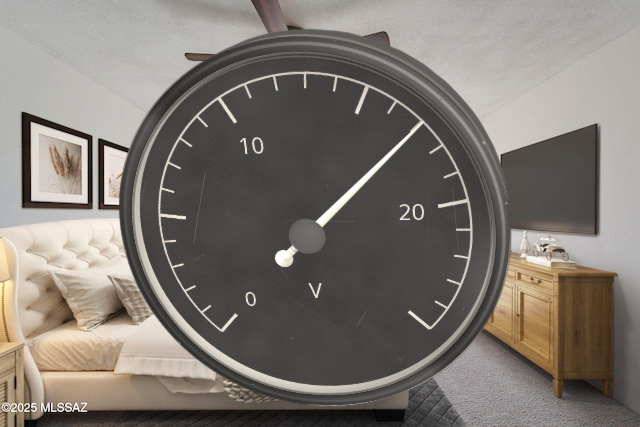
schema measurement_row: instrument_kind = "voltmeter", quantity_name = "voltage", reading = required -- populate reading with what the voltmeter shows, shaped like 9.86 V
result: 17 V
